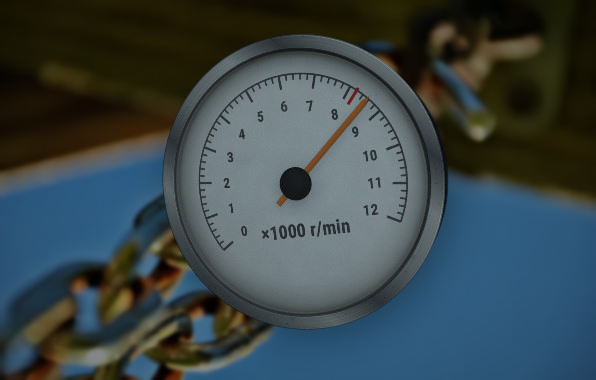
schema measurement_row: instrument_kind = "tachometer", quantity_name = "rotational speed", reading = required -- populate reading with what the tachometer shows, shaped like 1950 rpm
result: 8600 rpm
